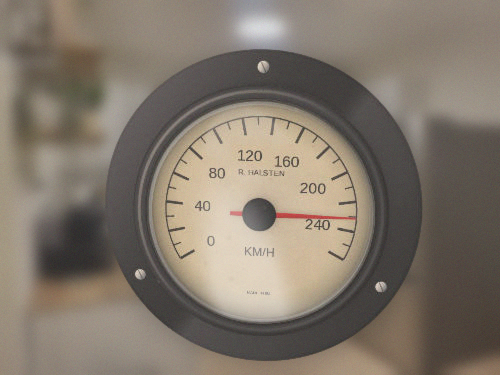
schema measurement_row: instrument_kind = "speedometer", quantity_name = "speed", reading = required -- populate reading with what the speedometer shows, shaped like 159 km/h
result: 230 km/h
